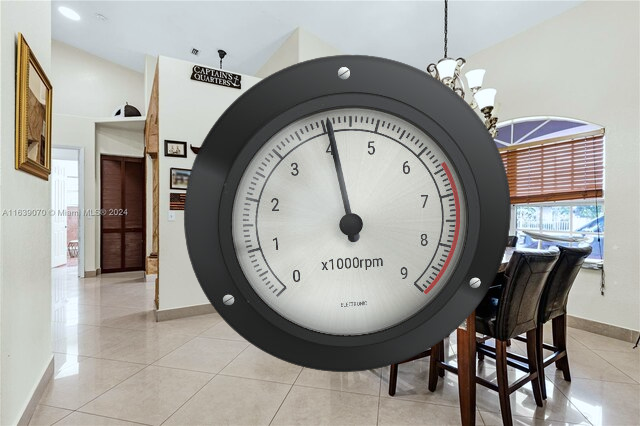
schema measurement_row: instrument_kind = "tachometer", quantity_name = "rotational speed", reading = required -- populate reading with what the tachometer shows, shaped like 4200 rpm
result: 4100 rpm
